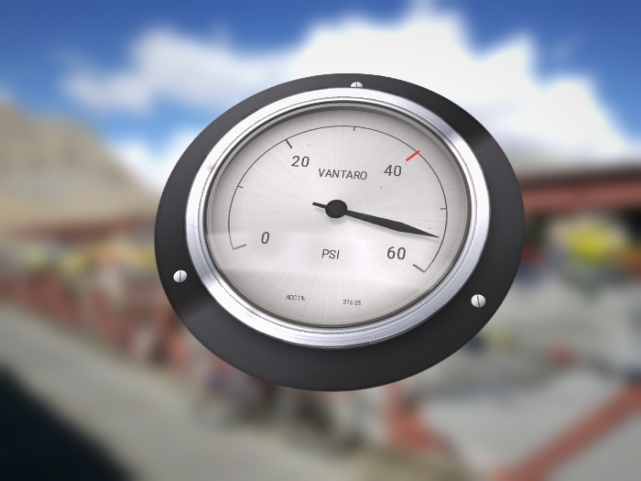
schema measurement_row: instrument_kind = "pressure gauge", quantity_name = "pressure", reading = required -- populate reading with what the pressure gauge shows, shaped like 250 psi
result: 55 psi
